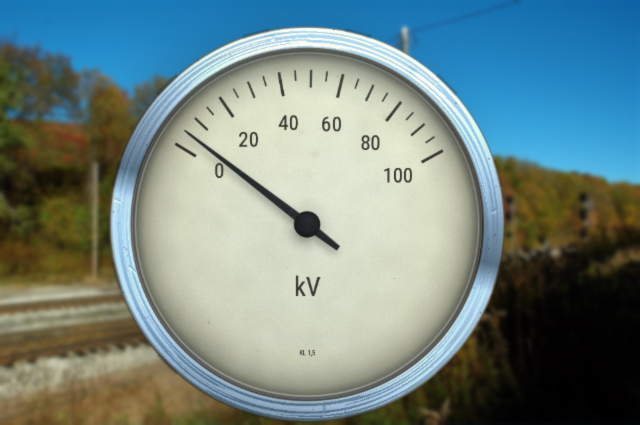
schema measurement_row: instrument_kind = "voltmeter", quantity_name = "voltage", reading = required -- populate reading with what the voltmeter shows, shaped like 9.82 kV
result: 5 kV
